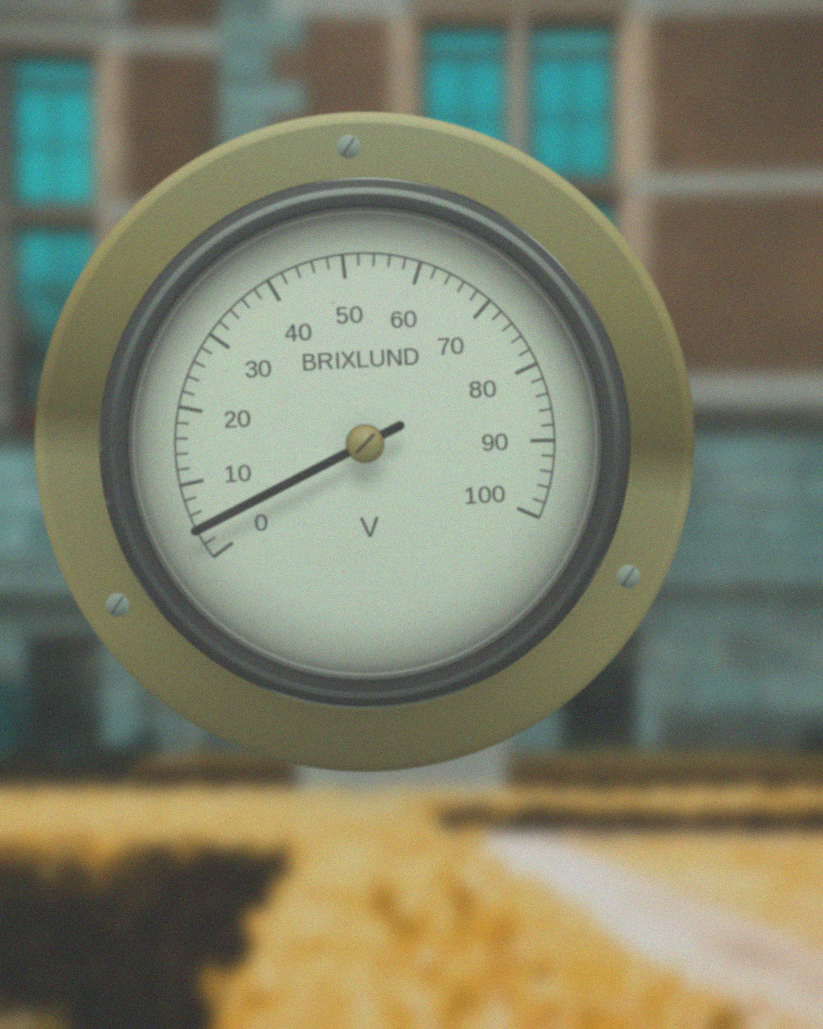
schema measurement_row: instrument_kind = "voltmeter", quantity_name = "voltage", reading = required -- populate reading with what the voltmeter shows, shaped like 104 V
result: 4 V
